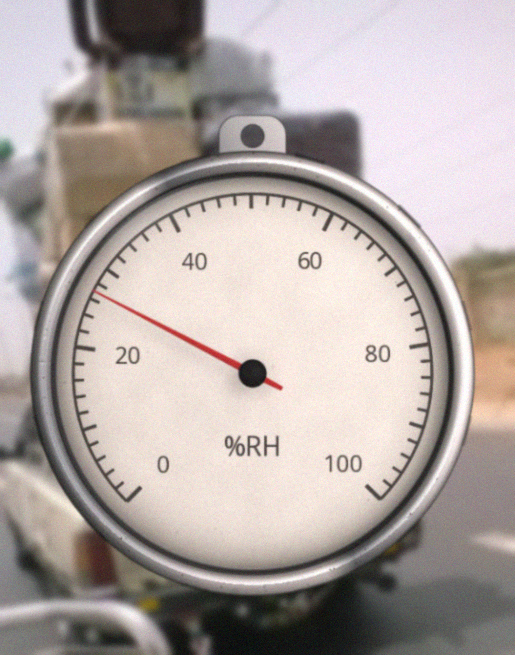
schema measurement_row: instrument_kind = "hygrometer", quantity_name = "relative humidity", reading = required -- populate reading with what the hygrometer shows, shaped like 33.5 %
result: 27 %
